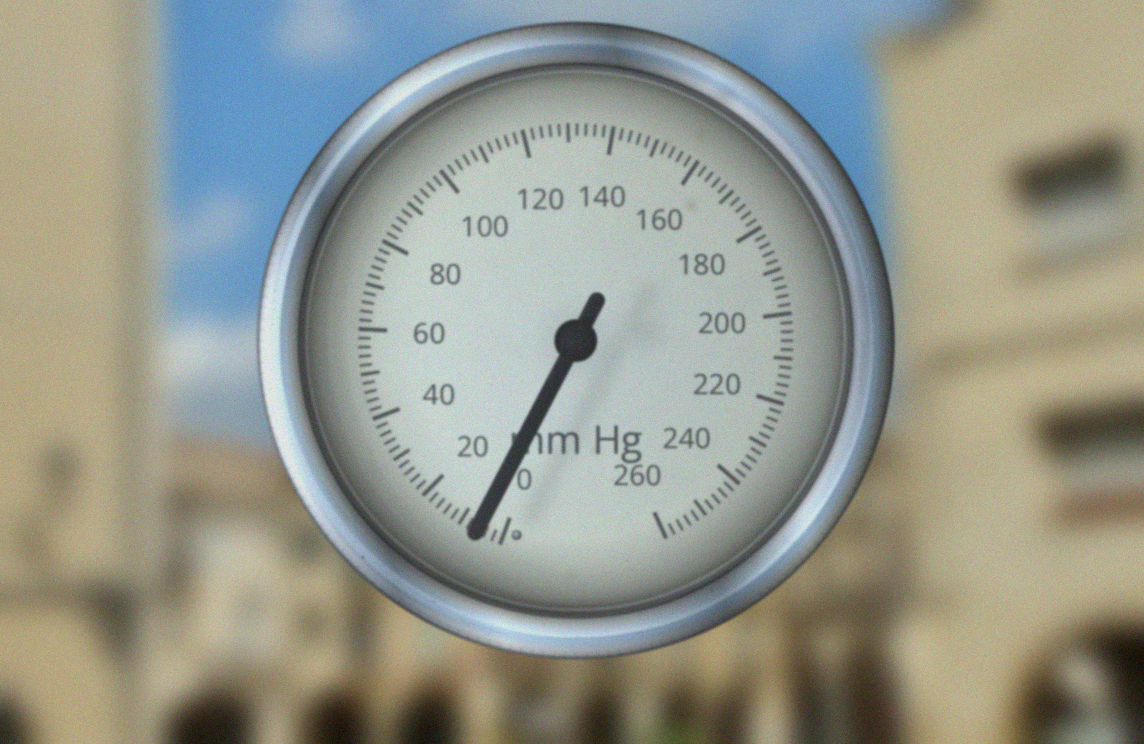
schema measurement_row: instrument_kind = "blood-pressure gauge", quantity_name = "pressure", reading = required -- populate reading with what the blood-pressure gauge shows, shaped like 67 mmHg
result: 6 mmHg
